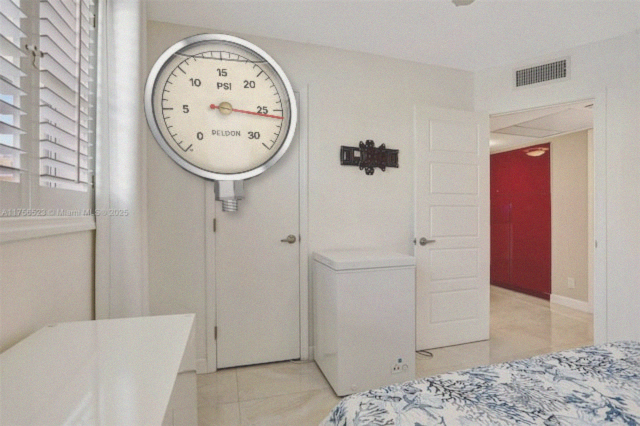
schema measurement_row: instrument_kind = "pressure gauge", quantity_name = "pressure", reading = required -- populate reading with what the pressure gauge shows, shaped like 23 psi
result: 26 psi
